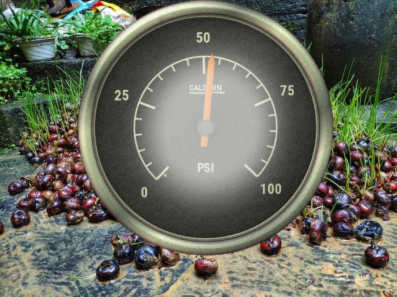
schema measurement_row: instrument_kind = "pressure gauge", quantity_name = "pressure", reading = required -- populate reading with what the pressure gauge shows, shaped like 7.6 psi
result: 52.5 psi
